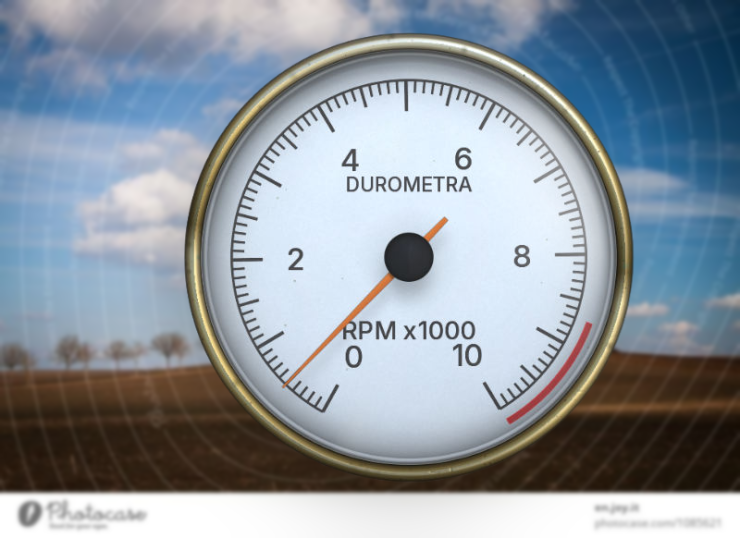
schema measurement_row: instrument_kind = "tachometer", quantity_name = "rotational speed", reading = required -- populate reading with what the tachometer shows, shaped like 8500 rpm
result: 500 rpm
